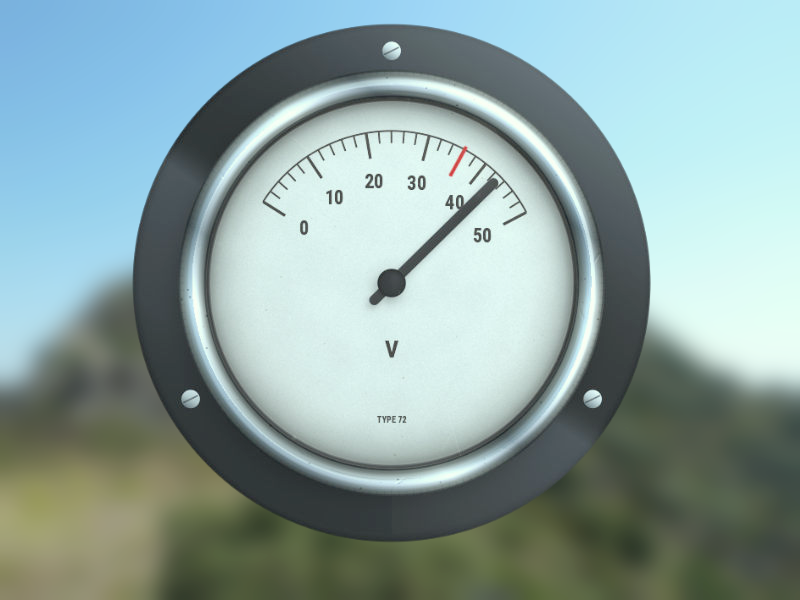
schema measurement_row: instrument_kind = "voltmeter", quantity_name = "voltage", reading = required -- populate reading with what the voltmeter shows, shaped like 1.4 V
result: 43 V
